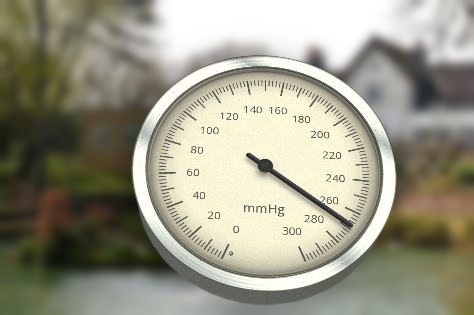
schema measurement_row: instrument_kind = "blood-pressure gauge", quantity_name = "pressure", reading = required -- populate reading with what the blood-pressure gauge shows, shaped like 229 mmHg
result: 270 mmHg
